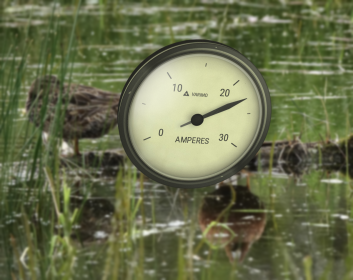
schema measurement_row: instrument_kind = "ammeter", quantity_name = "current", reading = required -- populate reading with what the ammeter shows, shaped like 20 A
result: 22.5 A
